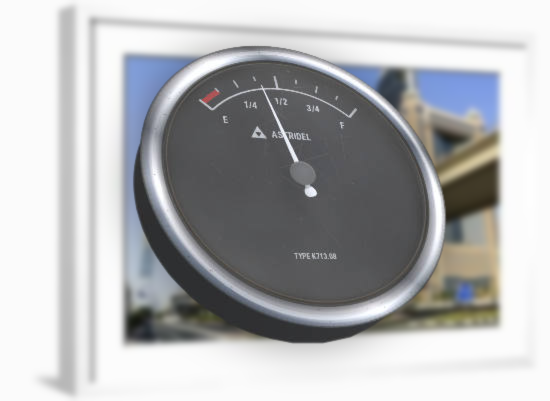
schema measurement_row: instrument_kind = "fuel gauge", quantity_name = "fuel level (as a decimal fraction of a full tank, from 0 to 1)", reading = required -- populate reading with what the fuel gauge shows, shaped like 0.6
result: 0.375
